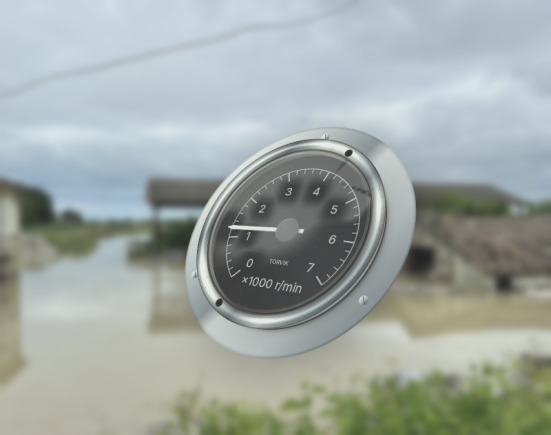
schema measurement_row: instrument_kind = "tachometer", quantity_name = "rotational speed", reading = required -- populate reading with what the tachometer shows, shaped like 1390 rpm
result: 1200 rpm
